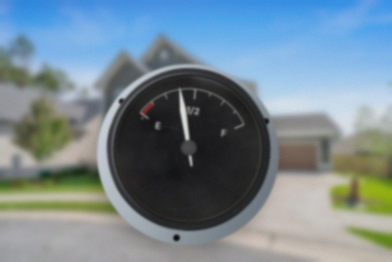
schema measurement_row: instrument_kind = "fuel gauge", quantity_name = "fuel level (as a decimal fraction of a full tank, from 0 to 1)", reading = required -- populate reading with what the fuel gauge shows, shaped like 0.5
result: 0.375
